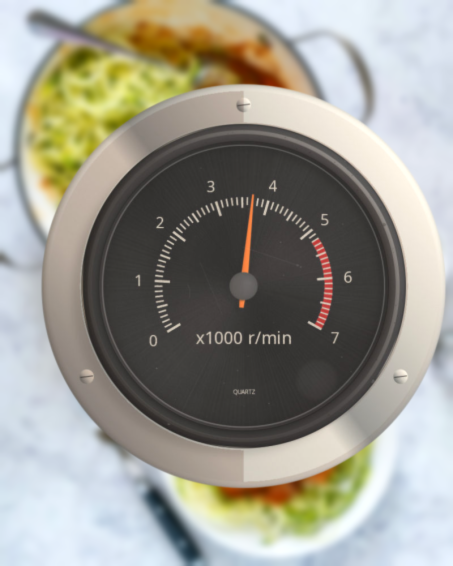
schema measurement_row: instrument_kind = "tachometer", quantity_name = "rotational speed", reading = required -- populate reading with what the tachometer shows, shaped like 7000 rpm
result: 3700 rpm
